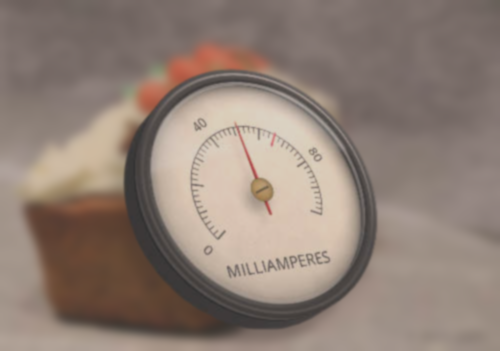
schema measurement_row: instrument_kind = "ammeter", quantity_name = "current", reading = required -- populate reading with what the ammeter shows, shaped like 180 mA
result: 50 mA
